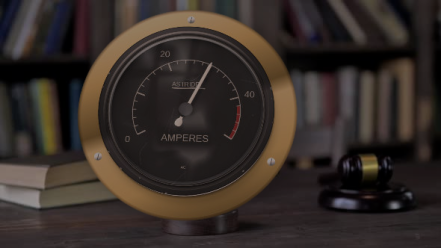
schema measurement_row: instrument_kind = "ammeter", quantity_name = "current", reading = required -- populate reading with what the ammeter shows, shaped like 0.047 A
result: 30 A
